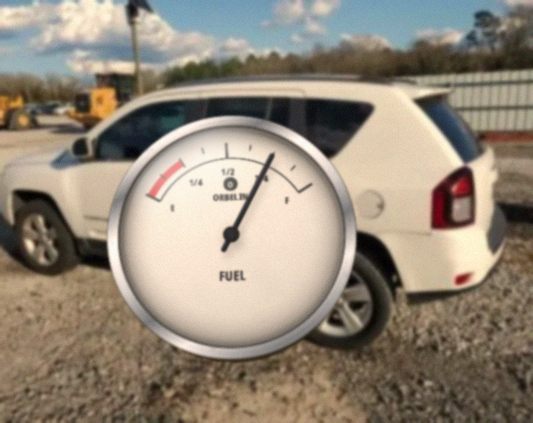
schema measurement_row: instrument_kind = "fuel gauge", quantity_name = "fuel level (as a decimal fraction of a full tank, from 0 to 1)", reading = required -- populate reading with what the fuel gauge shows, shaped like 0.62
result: 0.75
